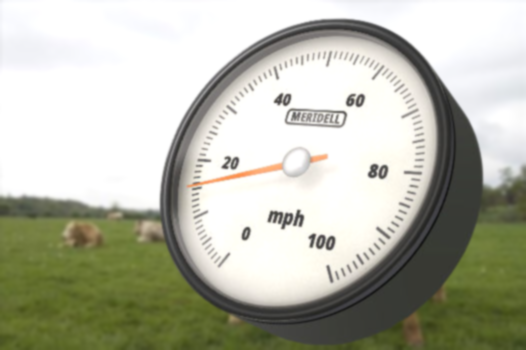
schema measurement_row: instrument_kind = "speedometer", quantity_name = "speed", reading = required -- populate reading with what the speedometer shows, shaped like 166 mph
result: 15 mph
